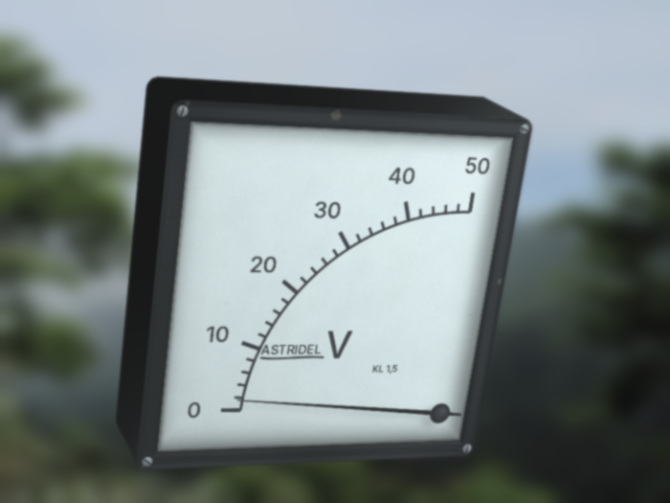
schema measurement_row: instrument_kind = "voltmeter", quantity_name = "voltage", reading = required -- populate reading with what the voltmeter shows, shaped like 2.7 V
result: 2 V
